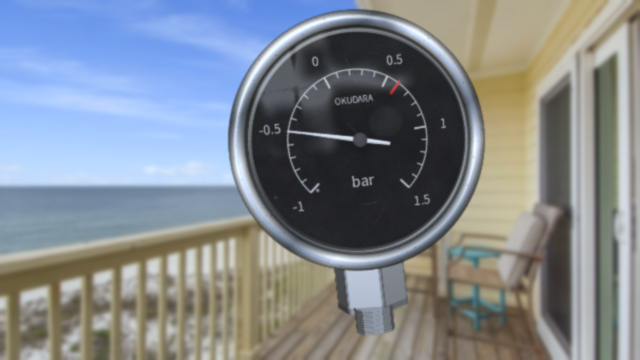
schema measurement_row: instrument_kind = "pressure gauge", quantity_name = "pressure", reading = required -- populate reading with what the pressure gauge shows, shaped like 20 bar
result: -0.5 bar
